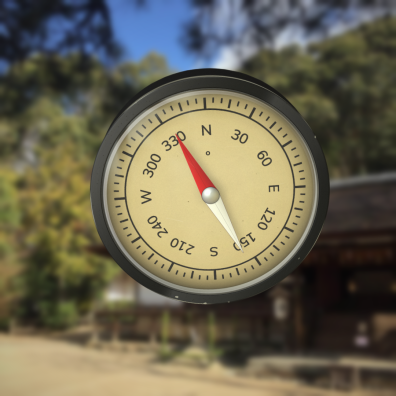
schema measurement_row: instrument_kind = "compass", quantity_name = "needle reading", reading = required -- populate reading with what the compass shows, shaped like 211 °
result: 335 °
